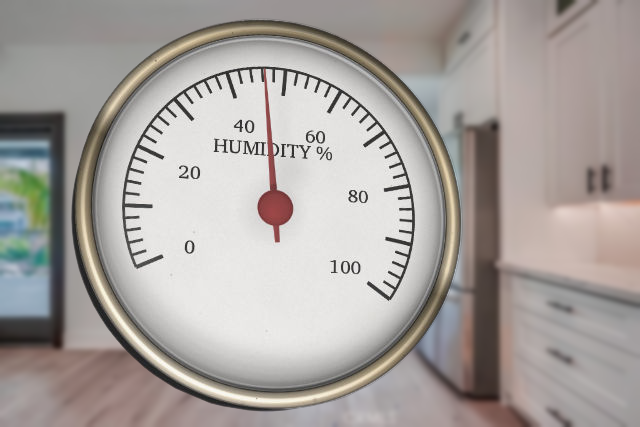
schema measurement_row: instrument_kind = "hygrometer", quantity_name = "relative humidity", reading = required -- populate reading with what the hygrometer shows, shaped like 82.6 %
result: 46 %
